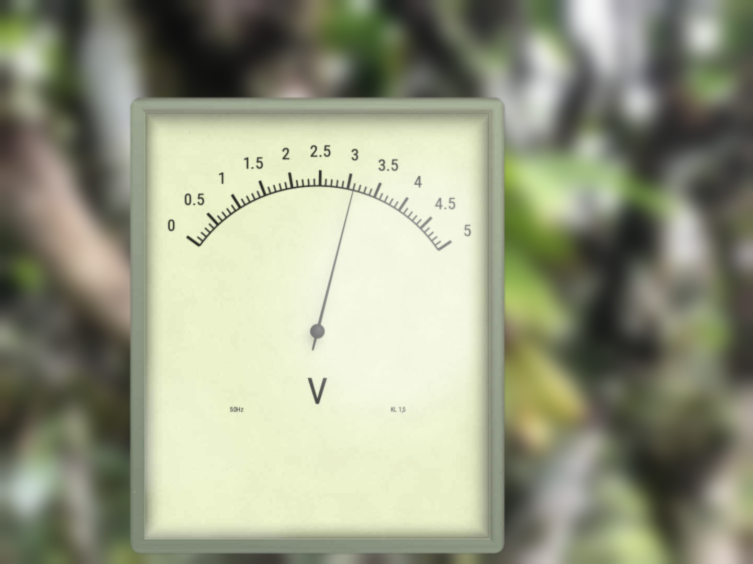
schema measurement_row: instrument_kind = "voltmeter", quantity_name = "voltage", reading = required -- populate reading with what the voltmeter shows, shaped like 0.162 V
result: 3.1 V
